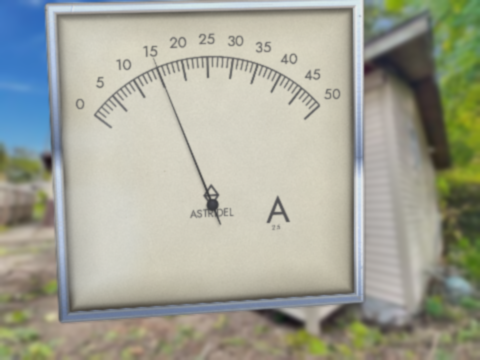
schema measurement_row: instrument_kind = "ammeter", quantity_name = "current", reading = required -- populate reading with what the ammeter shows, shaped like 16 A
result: 15 A
